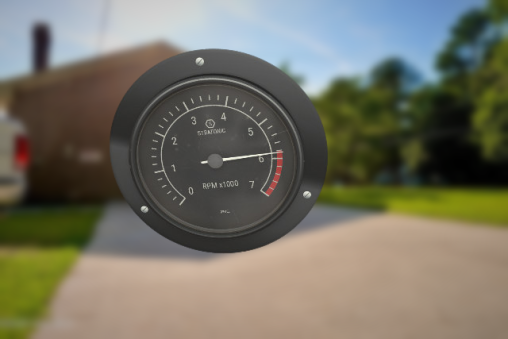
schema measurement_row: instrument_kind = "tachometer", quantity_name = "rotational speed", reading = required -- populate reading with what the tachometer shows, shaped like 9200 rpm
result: 5800 rpm
